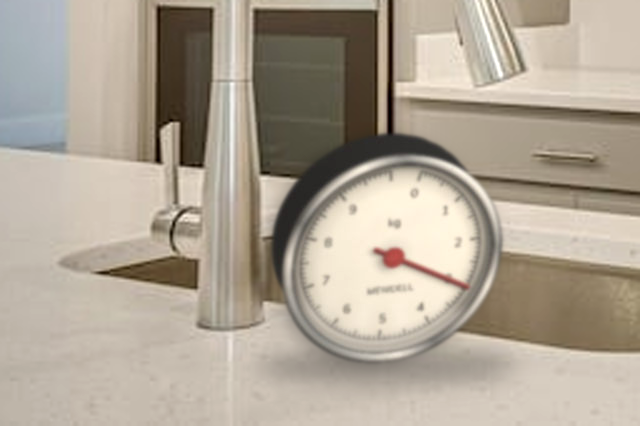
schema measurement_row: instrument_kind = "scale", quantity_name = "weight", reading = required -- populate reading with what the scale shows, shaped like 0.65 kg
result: 3 kg
